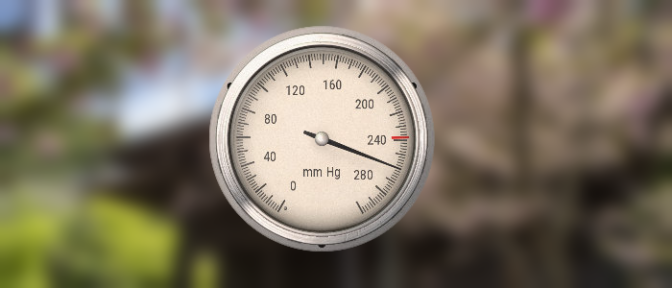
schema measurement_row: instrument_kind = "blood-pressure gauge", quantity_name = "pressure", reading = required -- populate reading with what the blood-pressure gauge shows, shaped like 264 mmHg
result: 260 mmHg
